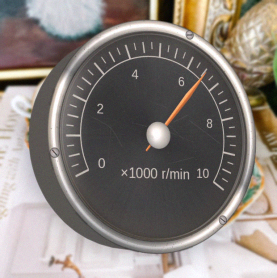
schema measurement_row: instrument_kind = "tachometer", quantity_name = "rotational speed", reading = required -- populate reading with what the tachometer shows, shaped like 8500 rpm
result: 6500 rpm
